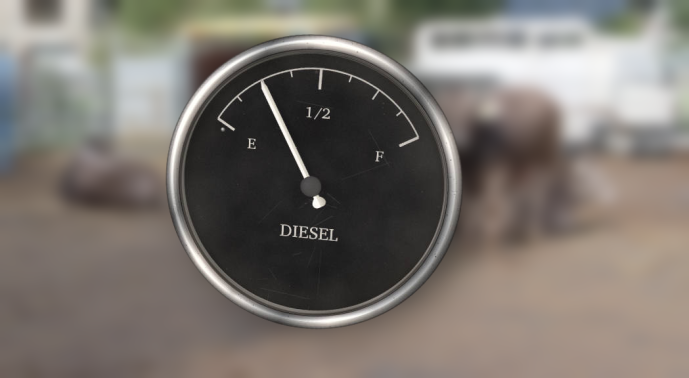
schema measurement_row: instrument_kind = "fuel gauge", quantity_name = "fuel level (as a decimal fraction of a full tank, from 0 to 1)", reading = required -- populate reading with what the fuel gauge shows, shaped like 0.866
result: 0.25
